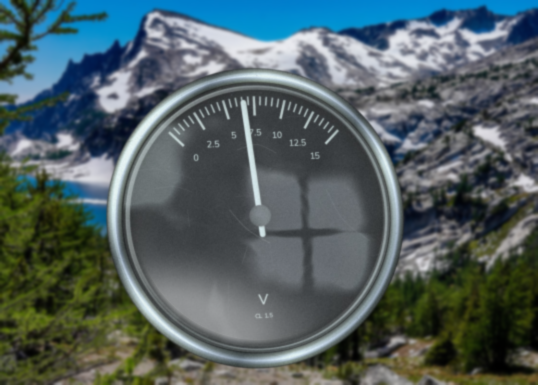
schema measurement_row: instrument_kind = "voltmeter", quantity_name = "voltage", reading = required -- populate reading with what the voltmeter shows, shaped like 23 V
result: 6.5 V
